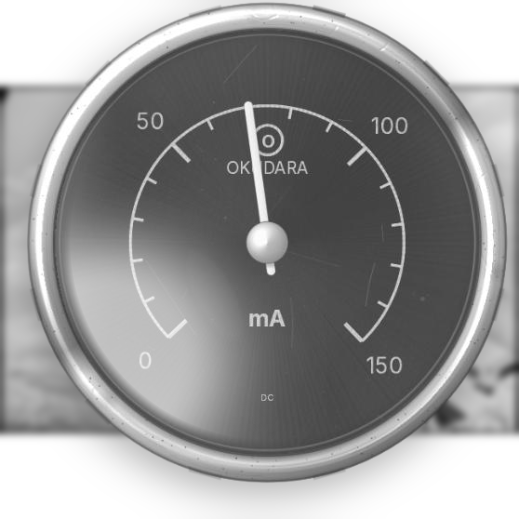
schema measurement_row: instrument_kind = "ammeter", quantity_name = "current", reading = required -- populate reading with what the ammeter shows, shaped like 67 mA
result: 70 mA
